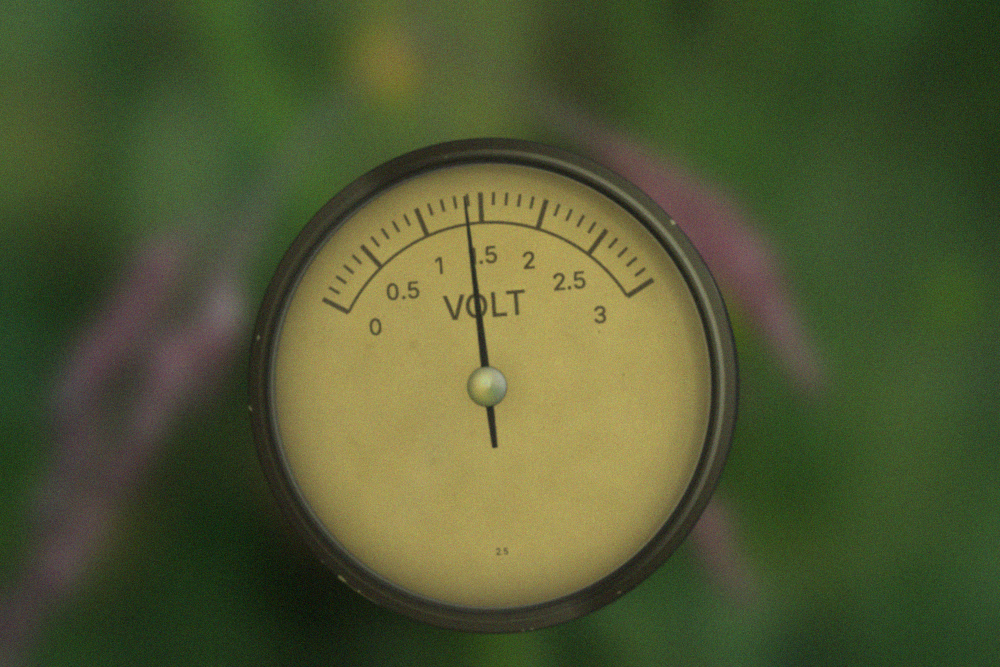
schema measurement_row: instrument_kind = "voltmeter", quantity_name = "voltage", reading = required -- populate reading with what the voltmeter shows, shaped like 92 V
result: 1.4 V
